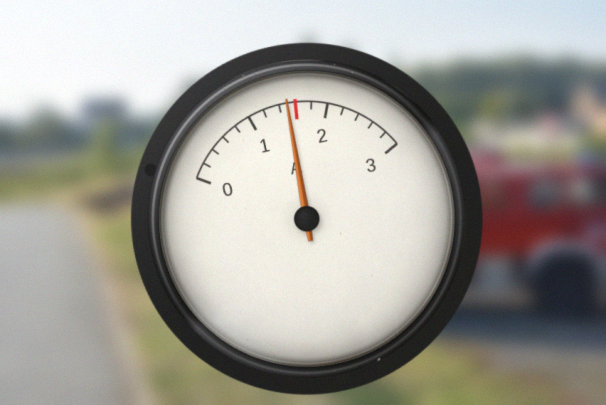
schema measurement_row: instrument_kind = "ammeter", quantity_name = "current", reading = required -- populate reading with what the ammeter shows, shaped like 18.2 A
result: 1.5 A
